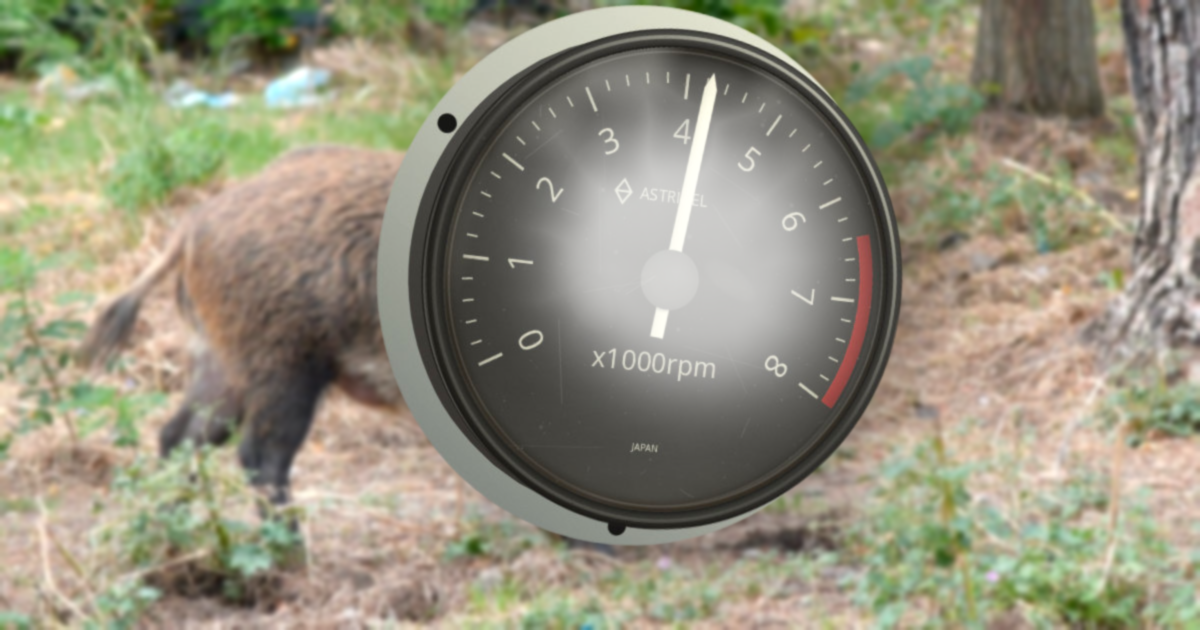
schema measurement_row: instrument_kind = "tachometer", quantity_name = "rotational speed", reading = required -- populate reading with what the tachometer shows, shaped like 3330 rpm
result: 4200 rpm
